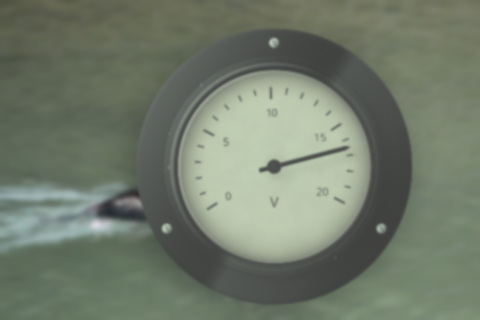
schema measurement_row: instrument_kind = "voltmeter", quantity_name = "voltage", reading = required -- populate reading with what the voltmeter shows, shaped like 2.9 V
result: 16.5 V
